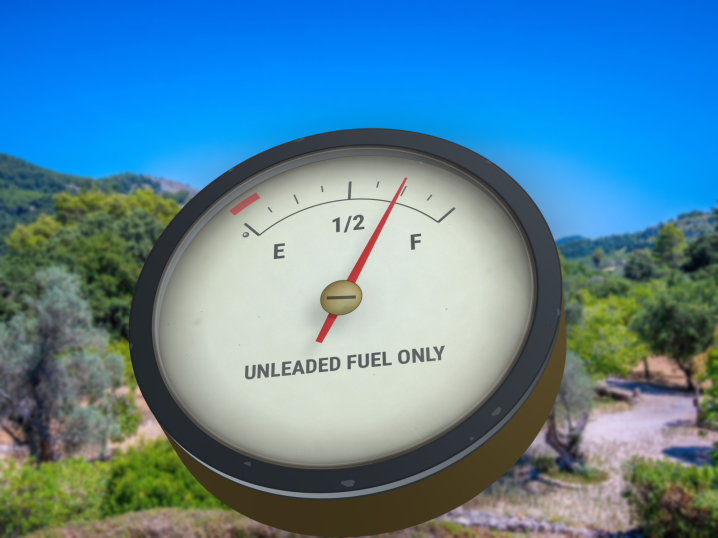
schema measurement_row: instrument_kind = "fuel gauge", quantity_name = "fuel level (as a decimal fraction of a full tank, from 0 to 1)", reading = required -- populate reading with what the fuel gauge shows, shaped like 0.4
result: 0.75
